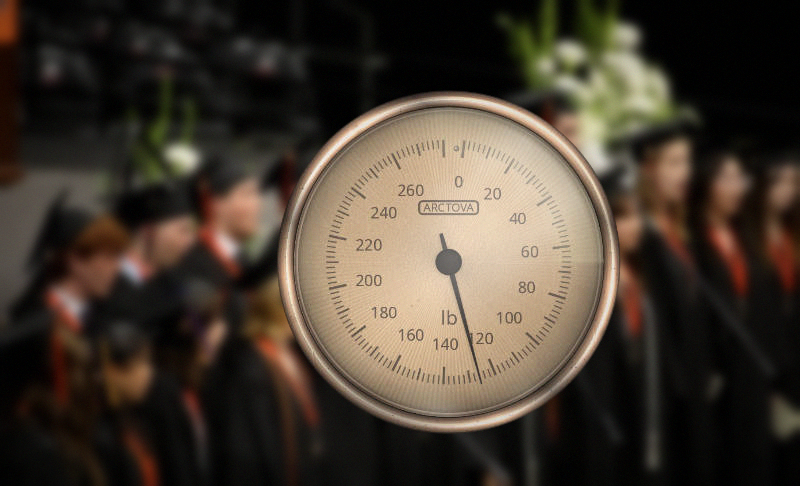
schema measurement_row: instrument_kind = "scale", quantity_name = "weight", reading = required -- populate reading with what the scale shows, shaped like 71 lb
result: 126 lb
